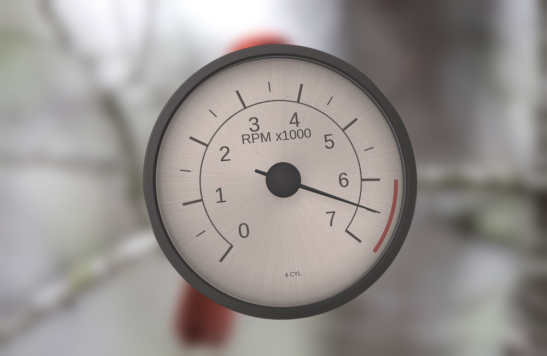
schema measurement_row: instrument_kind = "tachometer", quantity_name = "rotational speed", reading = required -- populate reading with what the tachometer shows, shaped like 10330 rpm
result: 6500 rpm
